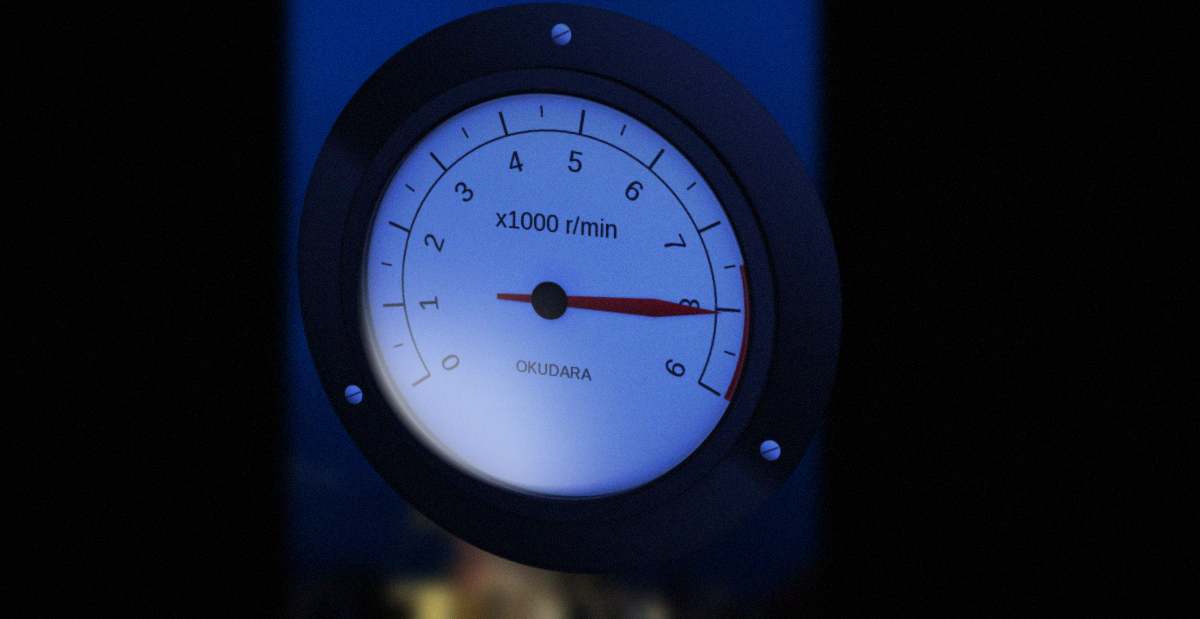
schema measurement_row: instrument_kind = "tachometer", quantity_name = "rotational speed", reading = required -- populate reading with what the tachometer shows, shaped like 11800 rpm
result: 8000 rpm
